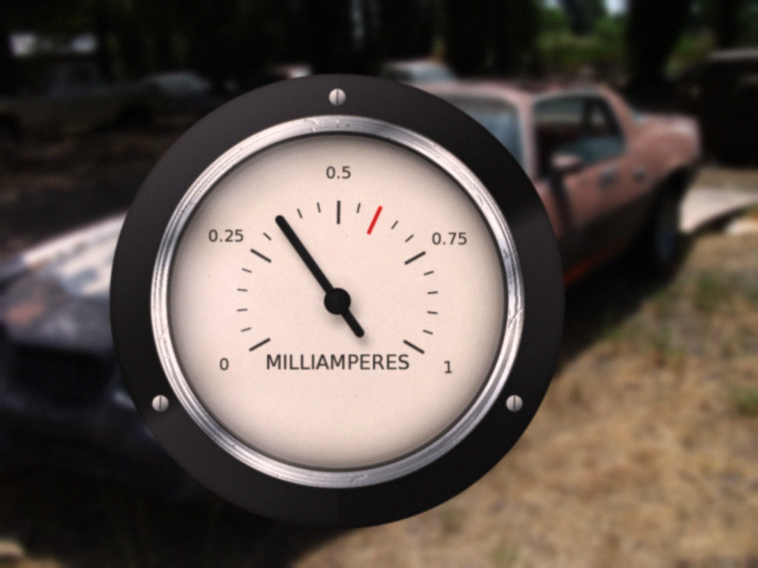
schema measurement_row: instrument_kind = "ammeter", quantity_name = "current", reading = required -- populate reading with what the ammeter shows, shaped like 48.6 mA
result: 0.35 mA
